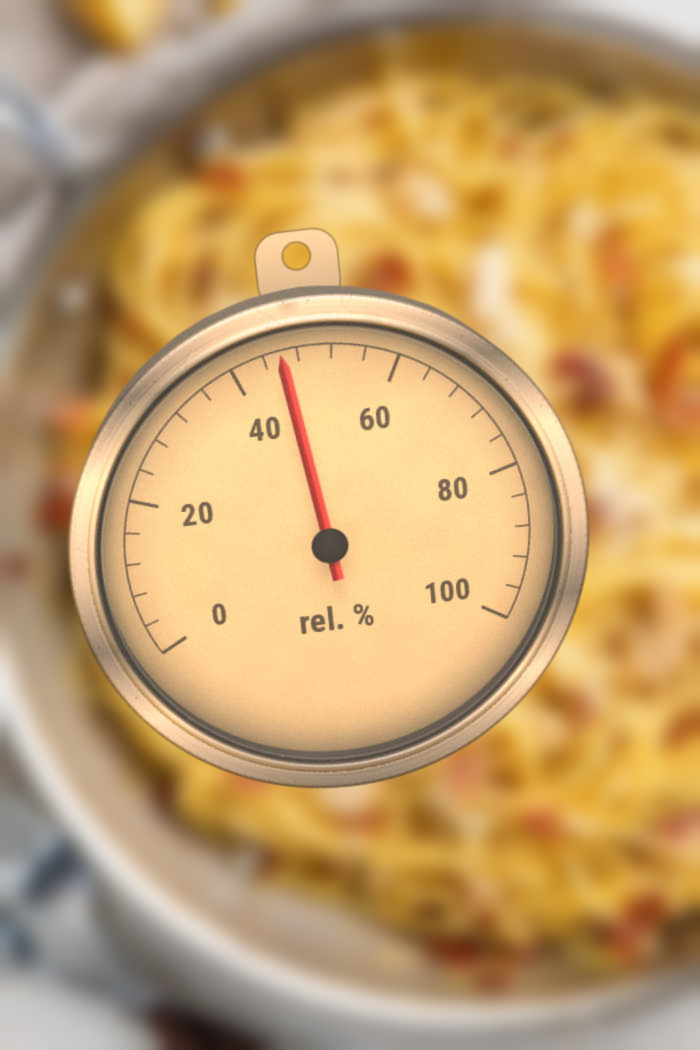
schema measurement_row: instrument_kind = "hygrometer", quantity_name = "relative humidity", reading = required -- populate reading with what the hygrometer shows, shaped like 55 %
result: 46 %
